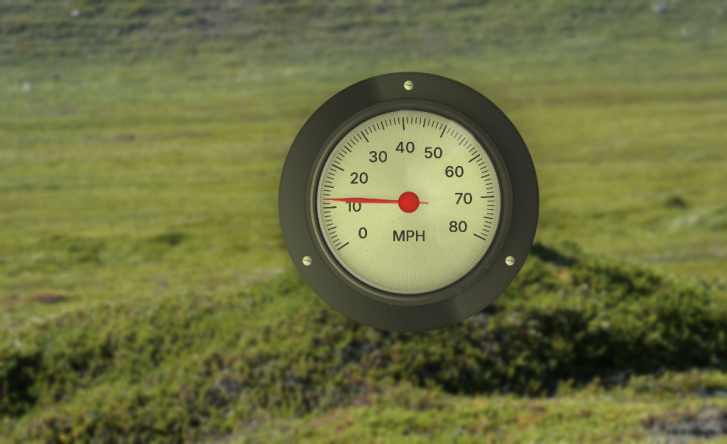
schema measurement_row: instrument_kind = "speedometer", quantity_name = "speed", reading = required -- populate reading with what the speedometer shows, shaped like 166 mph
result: 12 mph
